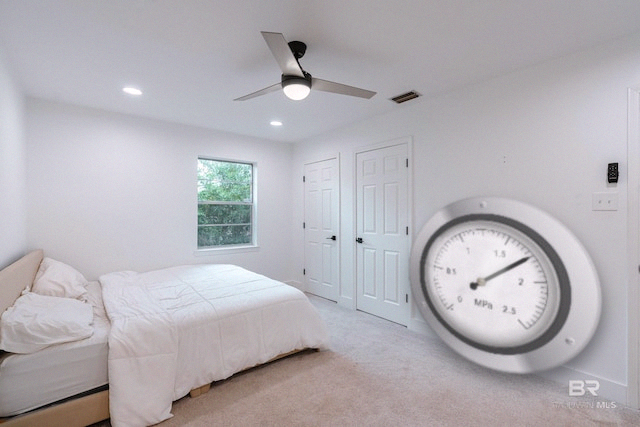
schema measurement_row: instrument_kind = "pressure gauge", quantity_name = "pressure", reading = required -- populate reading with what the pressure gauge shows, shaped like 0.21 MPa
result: 1.75 MPa
